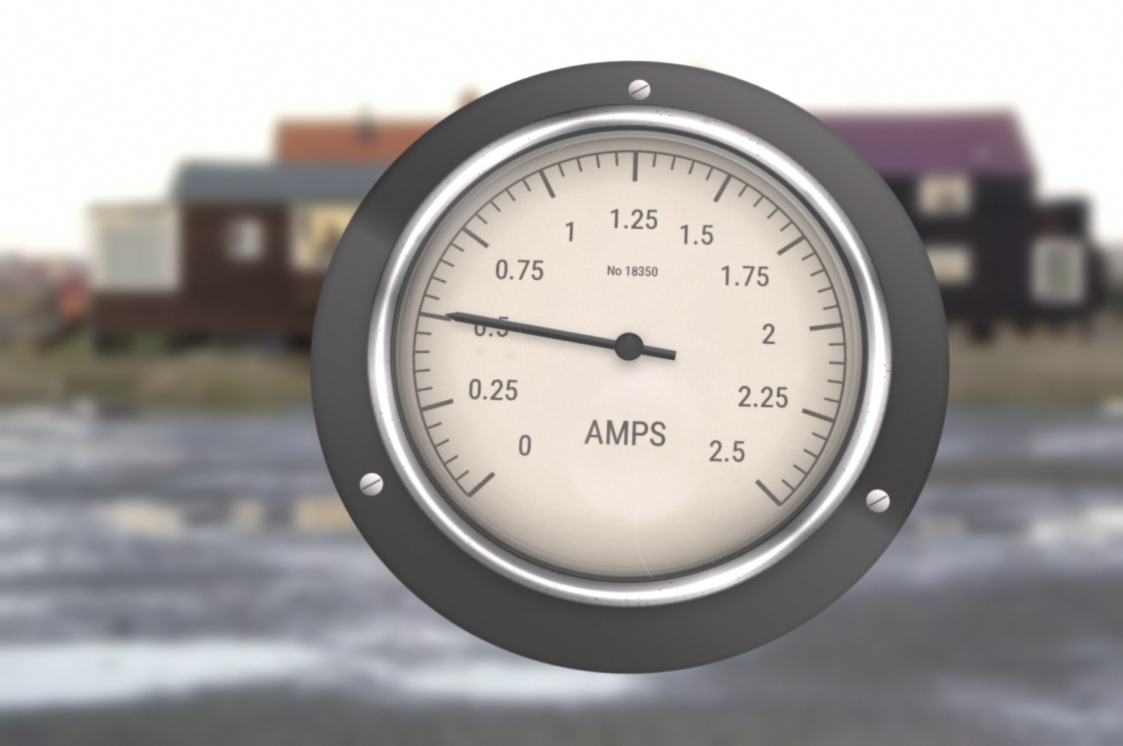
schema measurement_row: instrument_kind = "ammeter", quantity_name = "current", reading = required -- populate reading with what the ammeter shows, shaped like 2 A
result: 0.5 A
